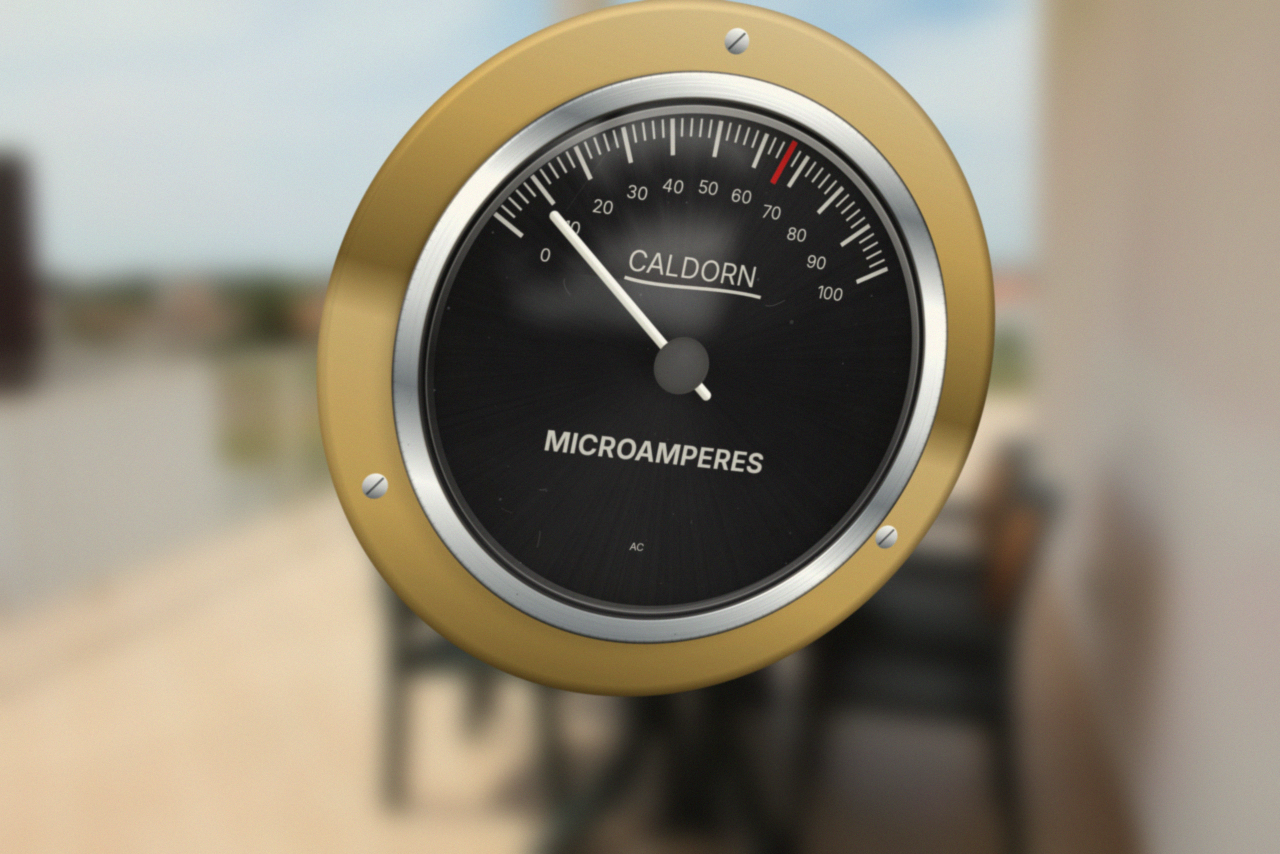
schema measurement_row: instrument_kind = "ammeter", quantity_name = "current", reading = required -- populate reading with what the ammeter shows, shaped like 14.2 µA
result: 8 µA
